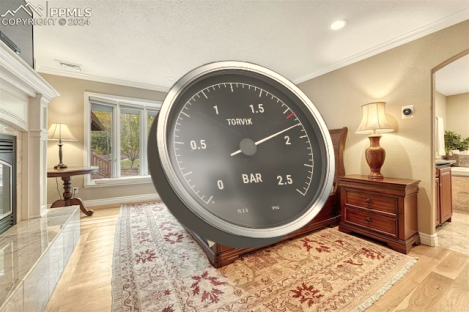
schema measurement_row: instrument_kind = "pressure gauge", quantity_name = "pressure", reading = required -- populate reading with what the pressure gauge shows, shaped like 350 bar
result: 1.9 bar
